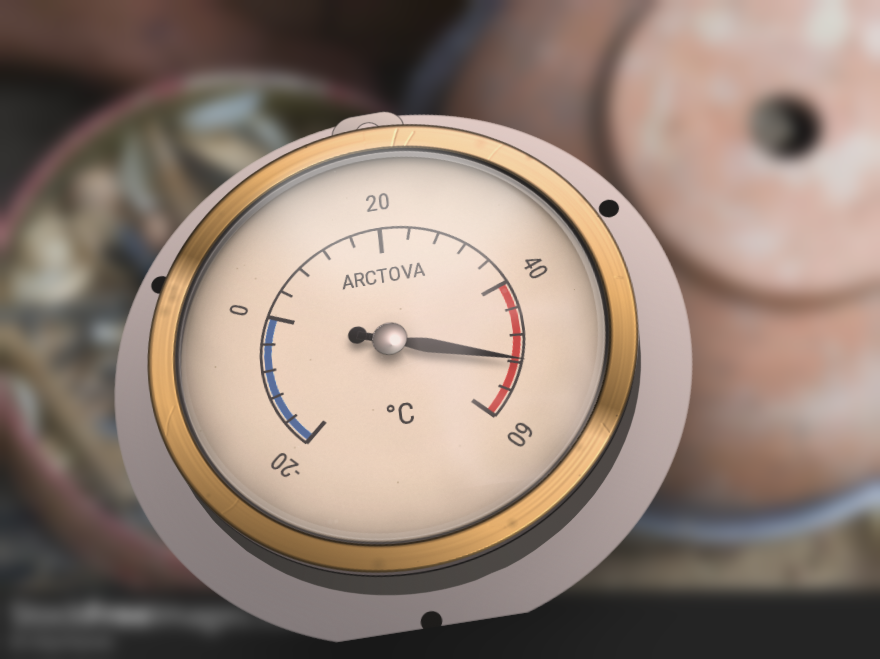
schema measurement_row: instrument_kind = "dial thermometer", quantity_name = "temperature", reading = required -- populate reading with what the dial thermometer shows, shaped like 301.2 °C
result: 52 °C
